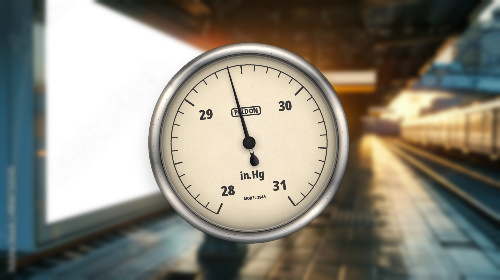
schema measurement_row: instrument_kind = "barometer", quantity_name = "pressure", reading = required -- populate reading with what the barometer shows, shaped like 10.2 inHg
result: 29.4 inHg
